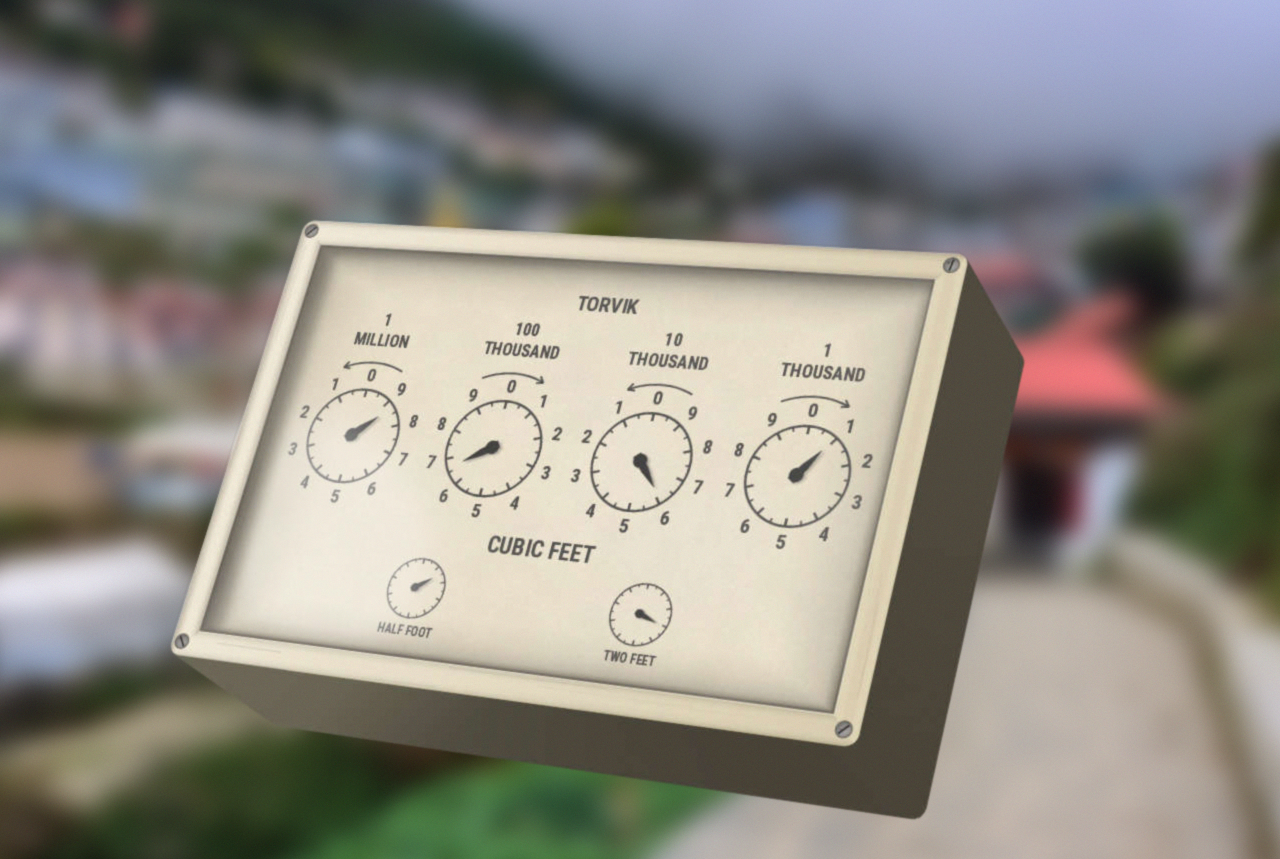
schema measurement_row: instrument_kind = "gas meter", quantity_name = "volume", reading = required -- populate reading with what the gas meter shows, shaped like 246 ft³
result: 866100 ft³
